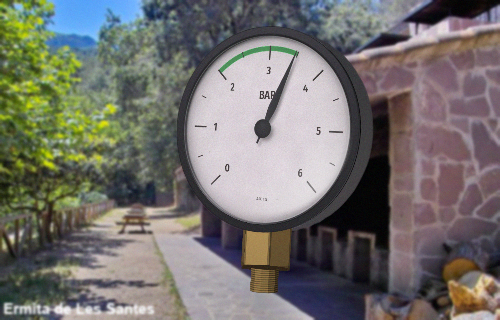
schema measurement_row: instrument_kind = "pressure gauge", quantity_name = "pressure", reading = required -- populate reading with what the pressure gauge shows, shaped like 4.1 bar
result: 3.5 bar
